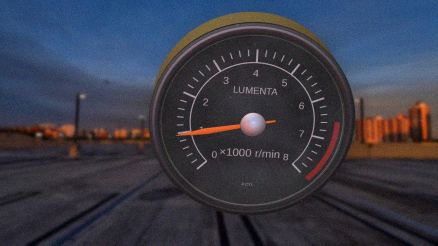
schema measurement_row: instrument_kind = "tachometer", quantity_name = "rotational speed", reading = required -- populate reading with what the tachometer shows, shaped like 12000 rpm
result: 1000 rpm
